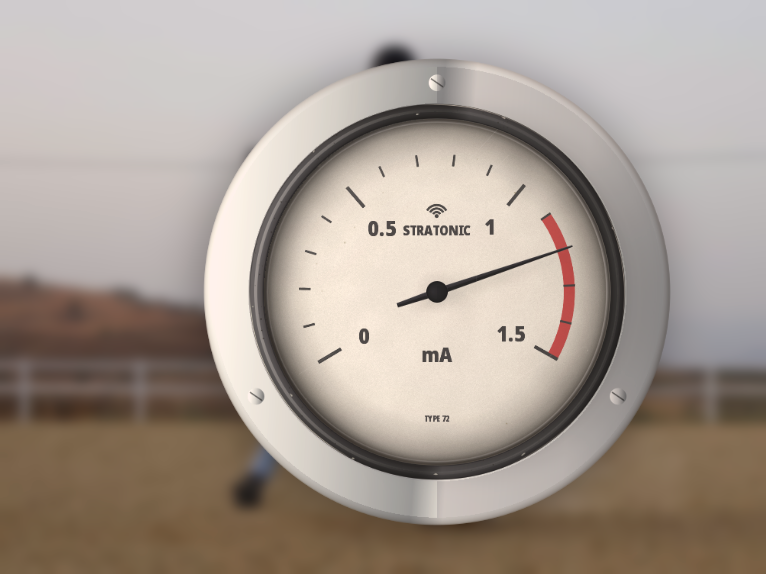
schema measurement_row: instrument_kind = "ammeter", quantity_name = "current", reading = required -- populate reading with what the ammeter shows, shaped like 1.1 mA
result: 1.2 mA
